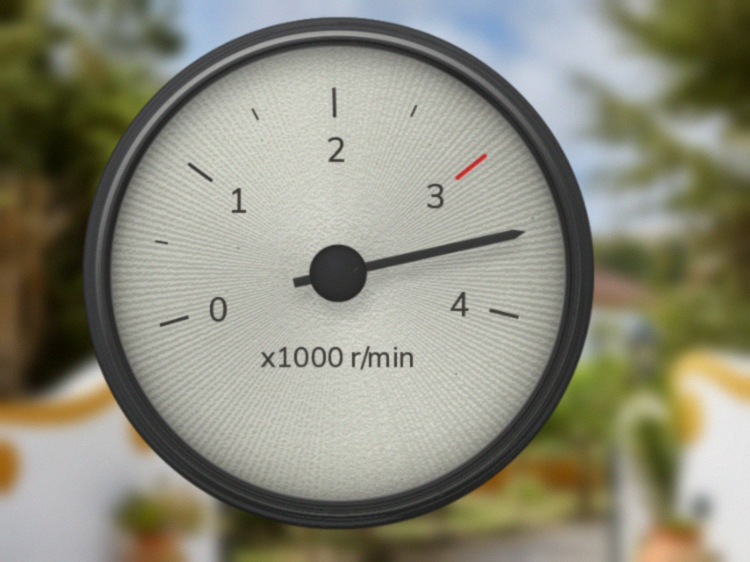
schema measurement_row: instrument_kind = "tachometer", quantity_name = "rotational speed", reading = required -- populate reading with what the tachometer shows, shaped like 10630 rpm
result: 3500 rpm
